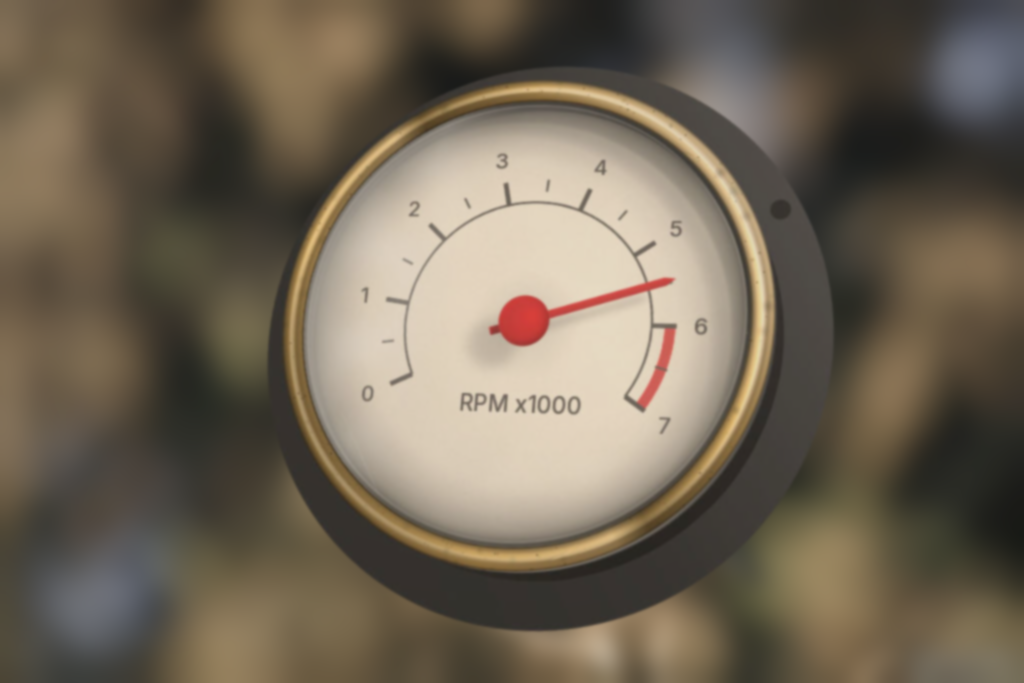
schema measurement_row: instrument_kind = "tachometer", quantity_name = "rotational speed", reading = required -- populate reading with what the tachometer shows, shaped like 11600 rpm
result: 5500 rpm
